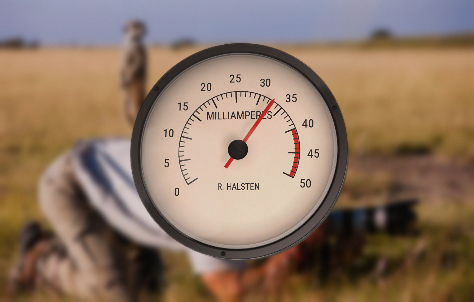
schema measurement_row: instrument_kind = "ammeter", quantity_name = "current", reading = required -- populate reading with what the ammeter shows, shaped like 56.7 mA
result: 33 mA
